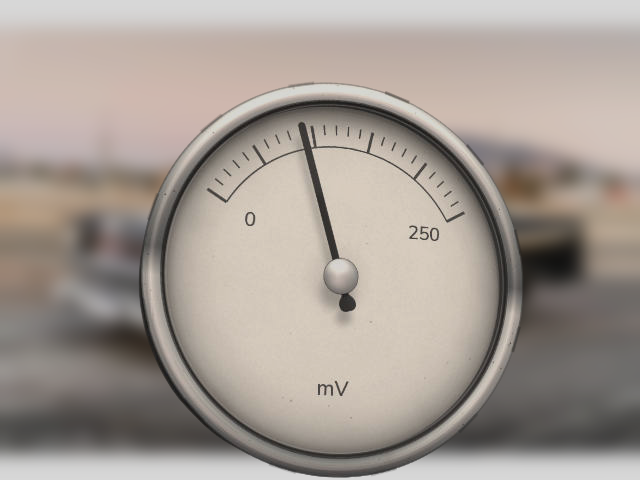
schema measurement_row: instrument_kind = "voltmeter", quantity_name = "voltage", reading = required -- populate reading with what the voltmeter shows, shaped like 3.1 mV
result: 90 mV
